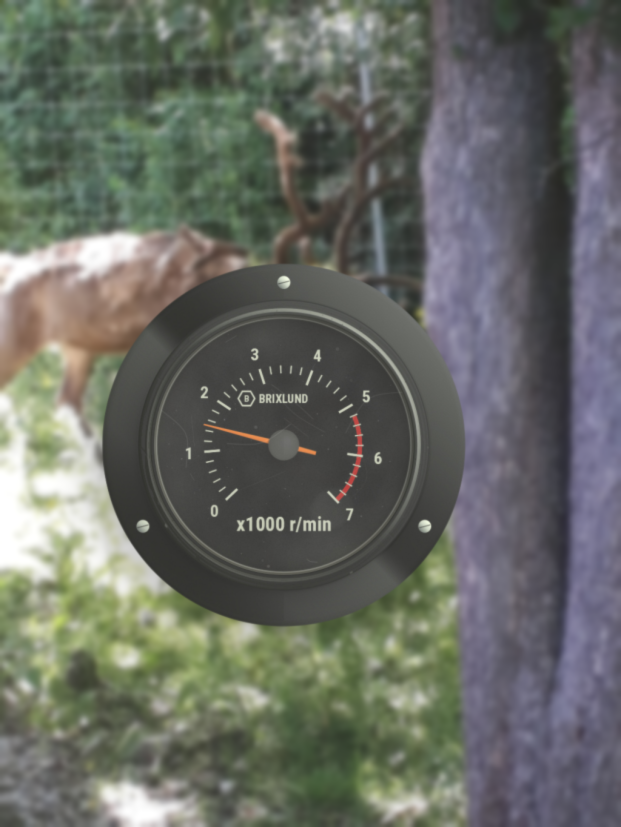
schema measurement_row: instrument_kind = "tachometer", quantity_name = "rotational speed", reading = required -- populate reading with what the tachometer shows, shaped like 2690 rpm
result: 1500 rpm
